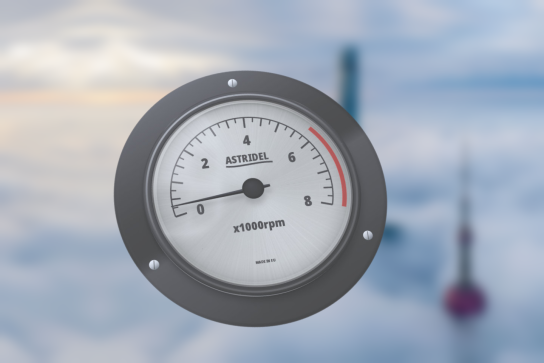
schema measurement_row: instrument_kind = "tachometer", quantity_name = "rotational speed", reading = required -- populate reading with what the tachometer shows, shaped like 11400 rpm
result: 250 rpm
